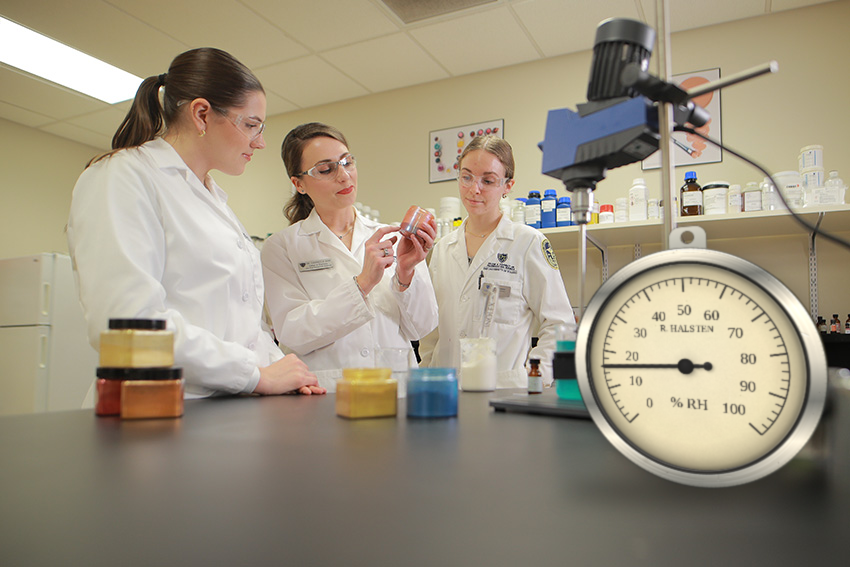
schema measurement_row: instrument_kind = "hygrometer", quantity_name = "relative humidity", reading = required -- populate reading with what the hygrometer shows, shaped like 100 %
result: 16 %
